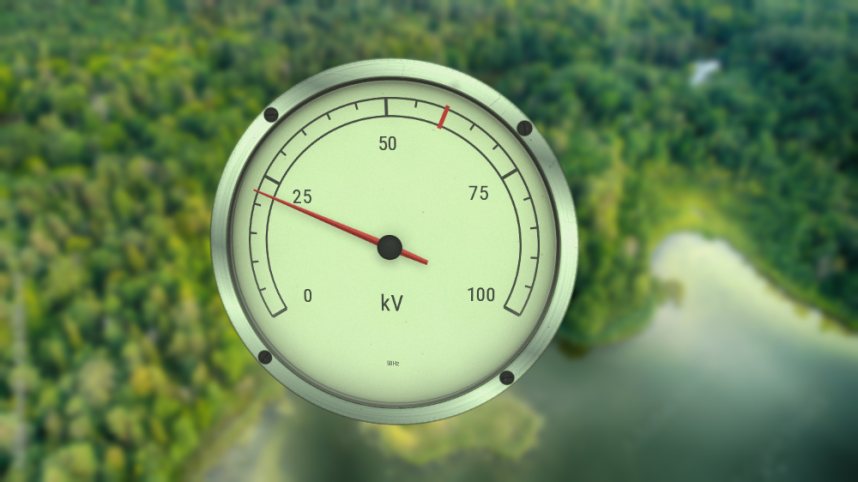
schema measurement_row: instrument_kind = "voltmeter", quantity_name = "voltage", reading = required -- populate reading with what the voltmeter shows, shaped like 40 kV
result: 22.5 kV
